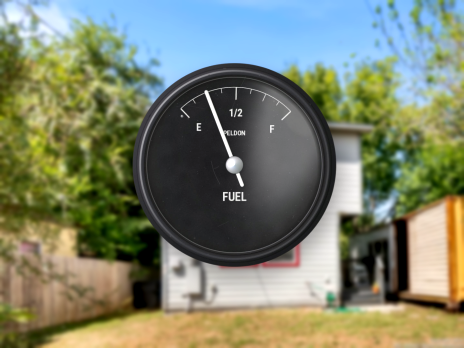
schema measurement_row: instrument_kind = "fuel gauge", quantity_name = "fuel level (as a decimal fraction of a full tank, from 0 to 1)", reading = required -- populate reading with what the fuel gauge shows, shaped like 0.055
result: 0.25
